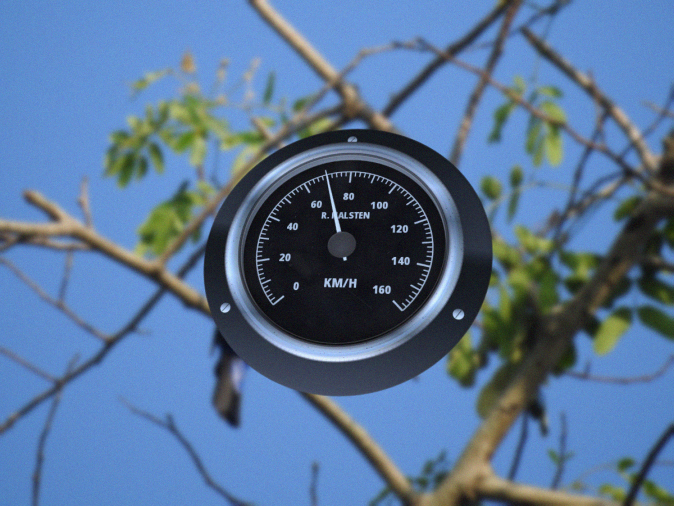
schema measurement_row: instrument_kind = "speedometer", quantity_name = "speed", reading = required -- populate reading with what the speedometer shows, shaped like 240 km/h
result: 70 km/h
